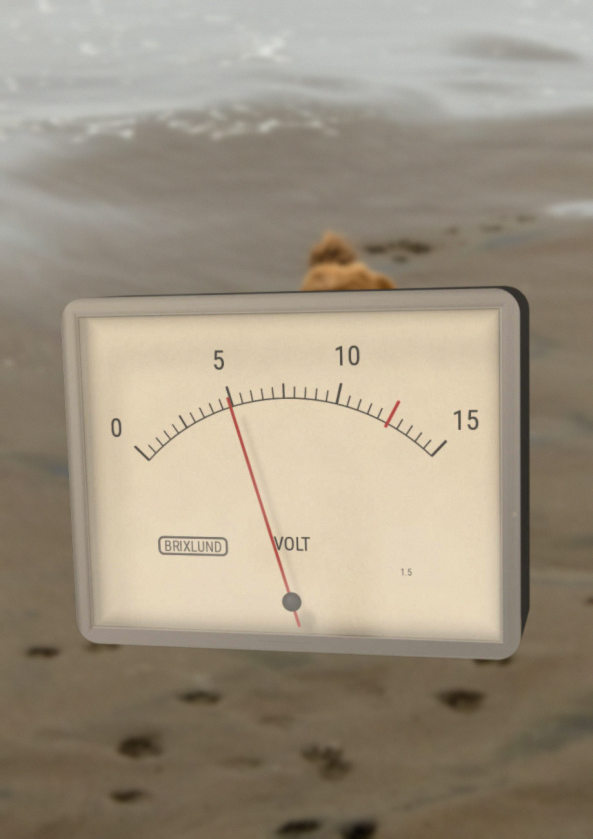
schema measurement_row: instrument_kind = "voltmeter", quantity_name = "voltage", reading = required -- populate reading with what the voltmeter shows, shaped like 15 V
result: 5 V
